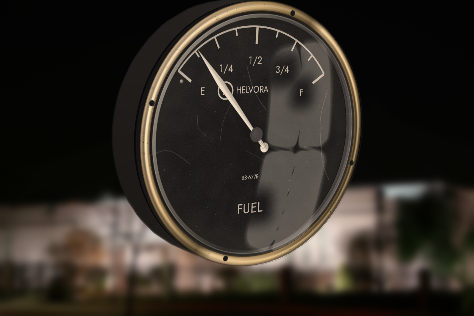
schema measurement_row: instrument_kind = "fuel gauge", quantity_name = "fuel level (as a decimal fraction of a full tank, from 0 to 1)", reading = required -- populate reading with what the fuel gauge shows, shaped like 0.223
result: 0.125
